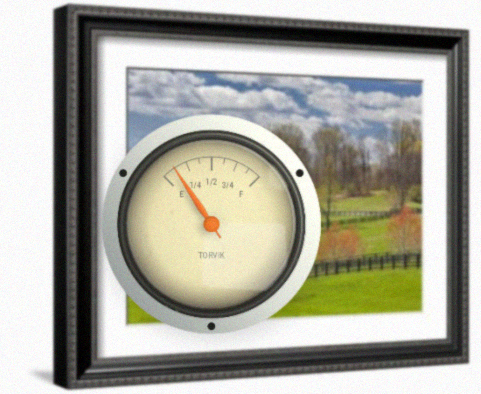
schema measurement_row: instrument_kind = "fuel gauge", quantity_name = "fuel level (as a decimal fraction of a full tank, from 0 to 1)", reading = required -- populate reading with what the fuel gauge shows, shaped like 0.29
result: 0.125
